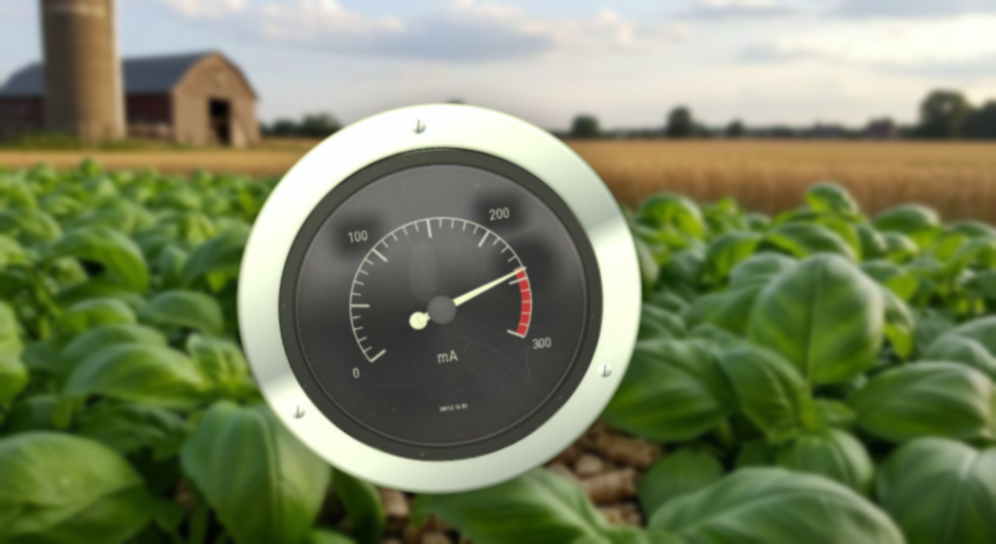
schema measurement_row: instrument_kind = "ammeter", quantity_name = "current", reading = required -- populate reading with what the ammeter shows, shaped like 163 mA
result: 240 mA
